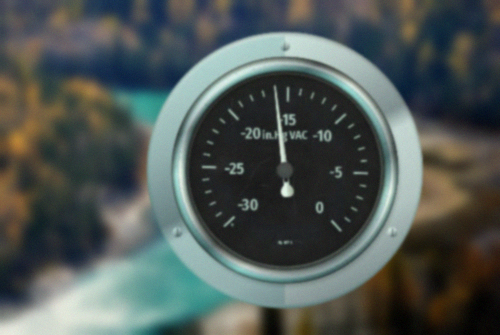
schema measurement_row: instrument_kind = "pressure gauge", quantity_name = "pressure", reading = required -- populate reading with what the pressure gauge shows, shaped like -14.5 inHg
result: -16 inHg
